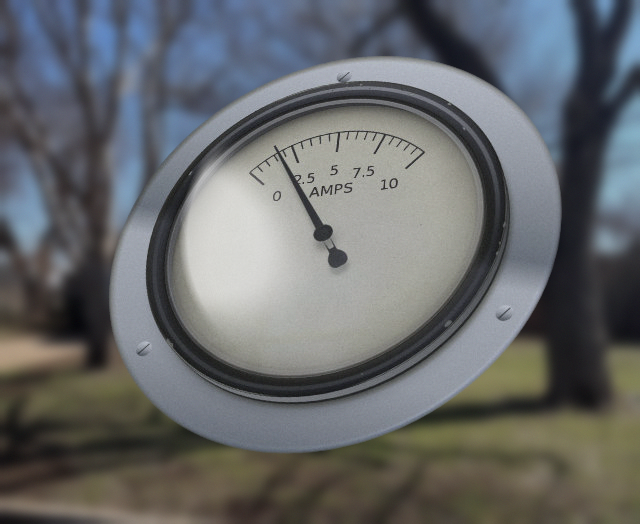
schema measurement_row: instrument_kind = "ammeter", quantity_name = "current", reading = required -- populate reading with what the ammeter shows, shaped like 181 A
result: 1.75 A
